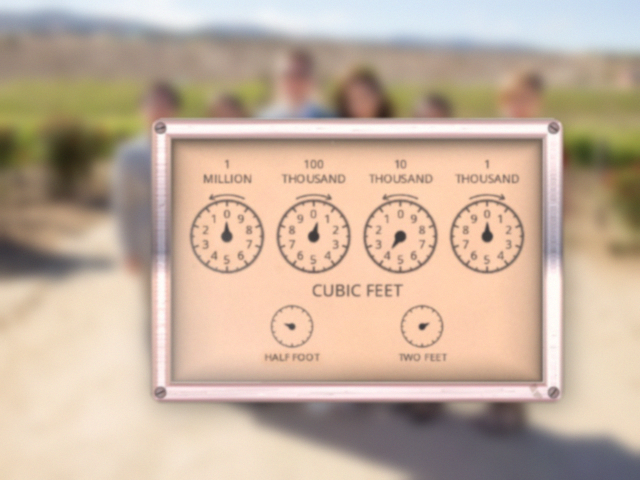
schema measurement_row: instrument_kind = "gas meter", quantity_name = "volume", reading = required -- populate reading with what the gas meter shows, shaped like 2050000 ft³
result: 4000 ft³
